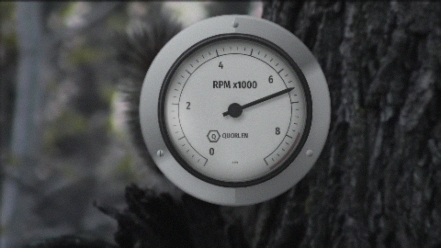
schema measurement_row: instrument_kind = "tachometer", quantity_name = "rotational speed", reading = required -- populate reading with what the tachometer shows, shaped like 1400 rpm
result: 6600 rpm
